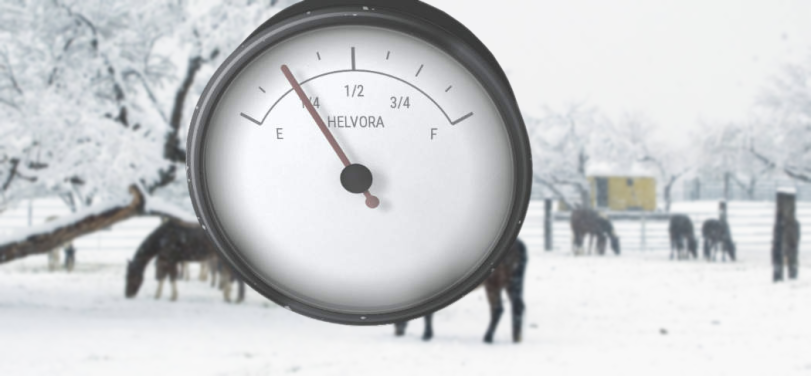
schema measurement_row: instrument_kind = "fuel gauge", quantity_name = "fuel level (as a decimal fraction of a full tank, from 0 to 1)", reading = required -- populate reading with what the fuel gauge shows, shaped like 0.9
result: 0.25
